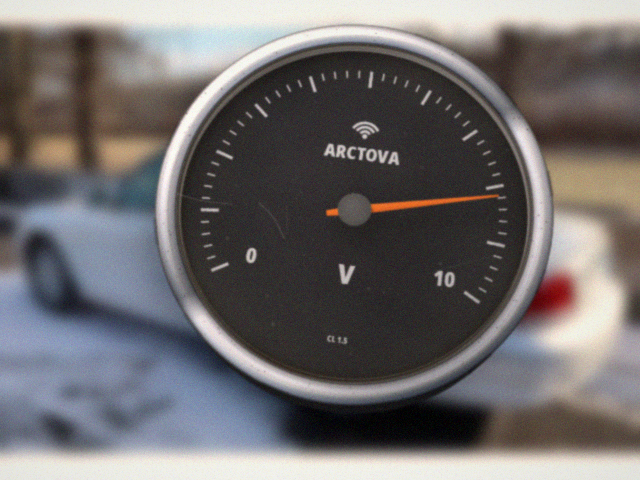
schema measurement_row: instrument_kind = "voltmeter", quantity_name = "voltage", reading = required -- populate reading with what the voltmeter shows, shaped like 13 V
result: 8.2 V
